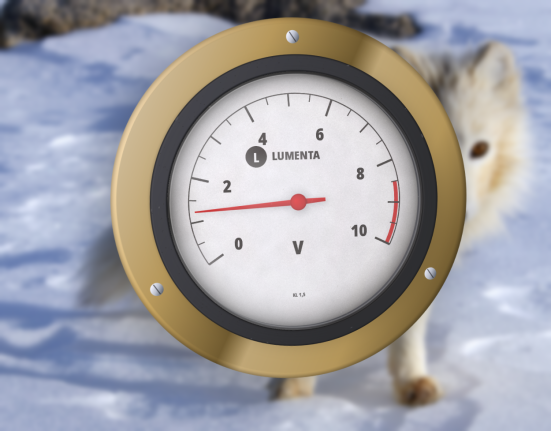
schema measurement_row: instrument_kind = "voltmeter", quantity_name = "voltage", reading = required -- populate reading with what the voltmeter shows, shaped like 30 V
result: 1.25 V
